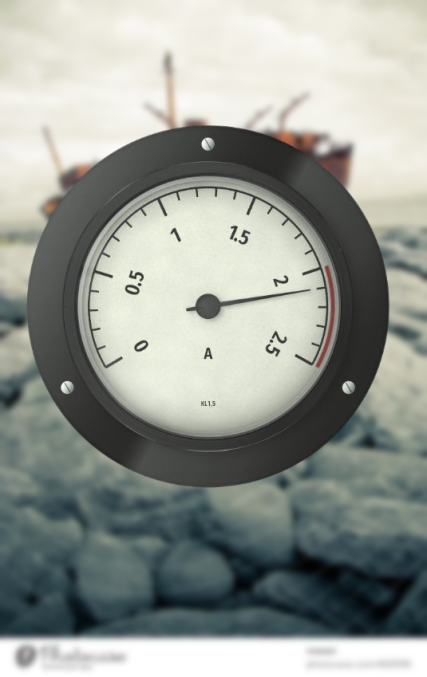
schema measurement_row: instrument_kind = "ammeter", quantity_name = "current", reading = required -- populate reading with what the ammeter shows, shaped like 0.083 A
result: 2.1 A
